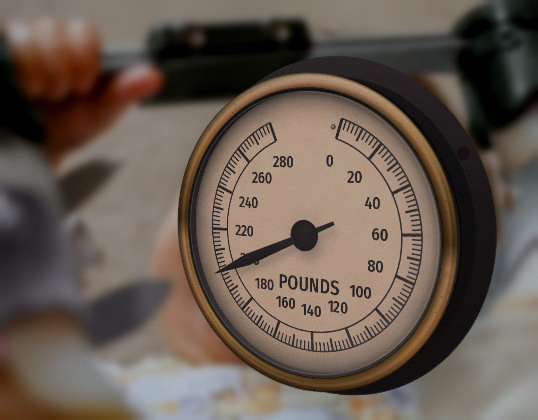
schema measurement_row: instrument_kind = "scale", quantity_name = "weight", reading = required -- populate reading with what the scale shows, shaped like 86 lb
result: 200 lb
